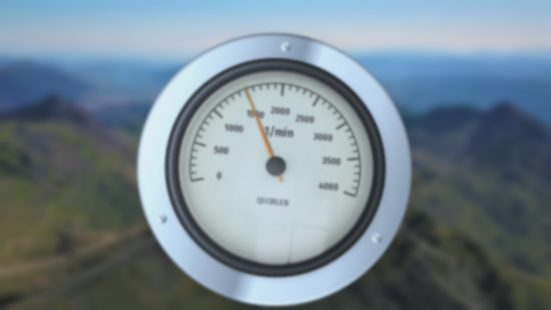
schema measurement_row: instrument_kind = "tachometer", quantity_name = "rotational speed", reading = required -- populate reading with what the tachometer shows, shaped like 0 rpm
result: 1500 rpm
